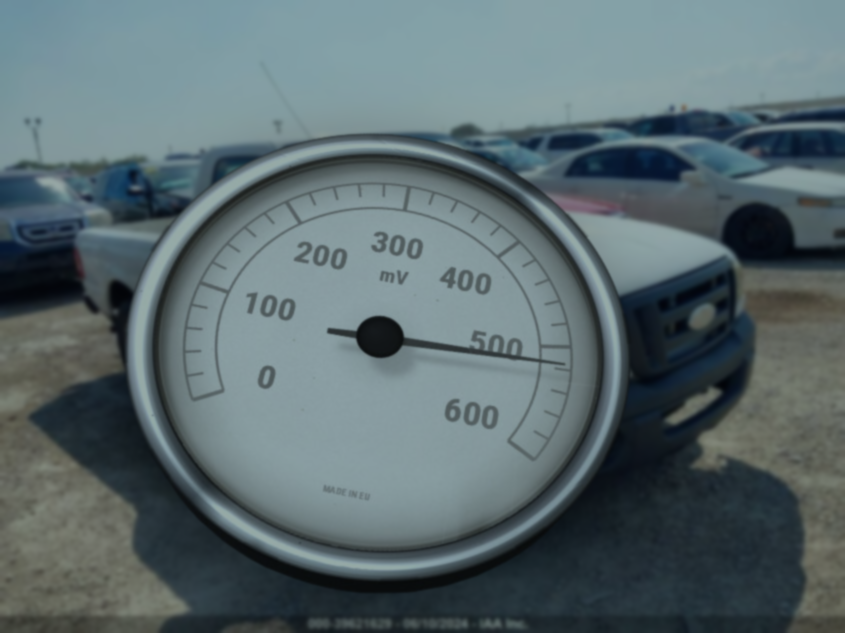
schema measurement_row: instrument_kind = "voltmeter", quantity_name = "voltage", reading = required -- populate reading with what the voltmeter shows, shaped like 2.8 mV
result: 520 mV
